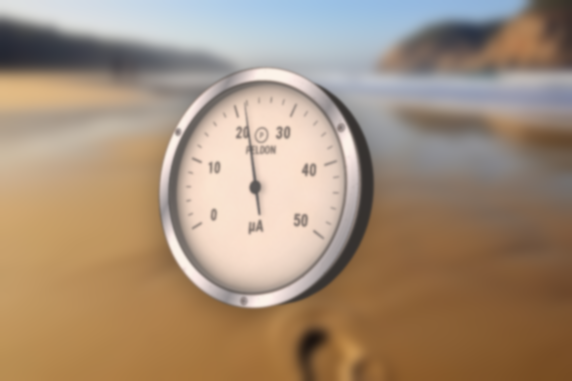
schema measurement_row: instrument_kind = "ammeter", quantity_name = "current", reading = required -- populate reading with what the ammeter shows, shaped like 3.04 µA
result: 22 µA
